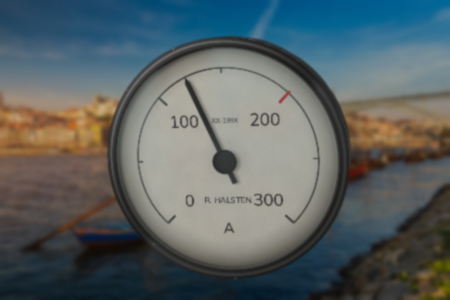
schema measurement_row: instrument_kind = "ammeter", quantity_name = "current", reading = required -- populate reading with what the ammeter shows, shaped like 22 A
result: 125 A
